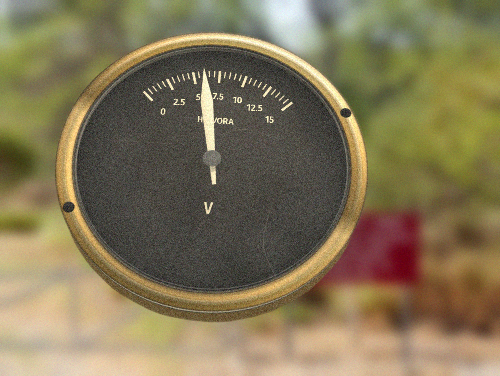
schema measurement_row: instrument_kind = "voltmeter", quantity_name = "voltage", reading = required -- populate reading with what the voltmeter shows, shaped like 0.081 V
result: 6 V
